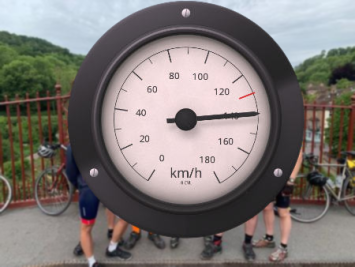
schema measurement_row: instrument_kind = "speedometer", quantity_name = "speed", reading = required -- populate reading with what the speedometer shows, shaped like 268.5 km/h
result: 140 km/h
